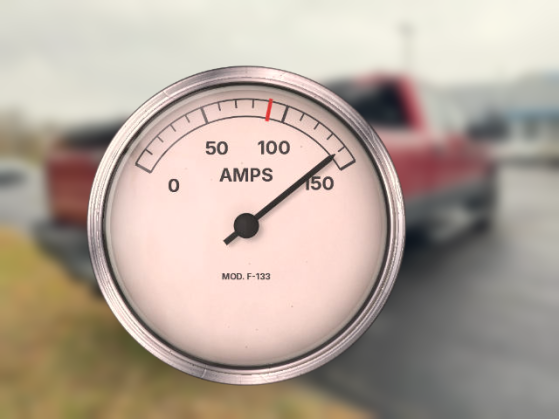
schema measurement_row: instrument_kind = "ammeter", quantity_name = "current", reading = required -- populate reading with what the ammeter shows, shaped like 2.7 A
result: 140 A
